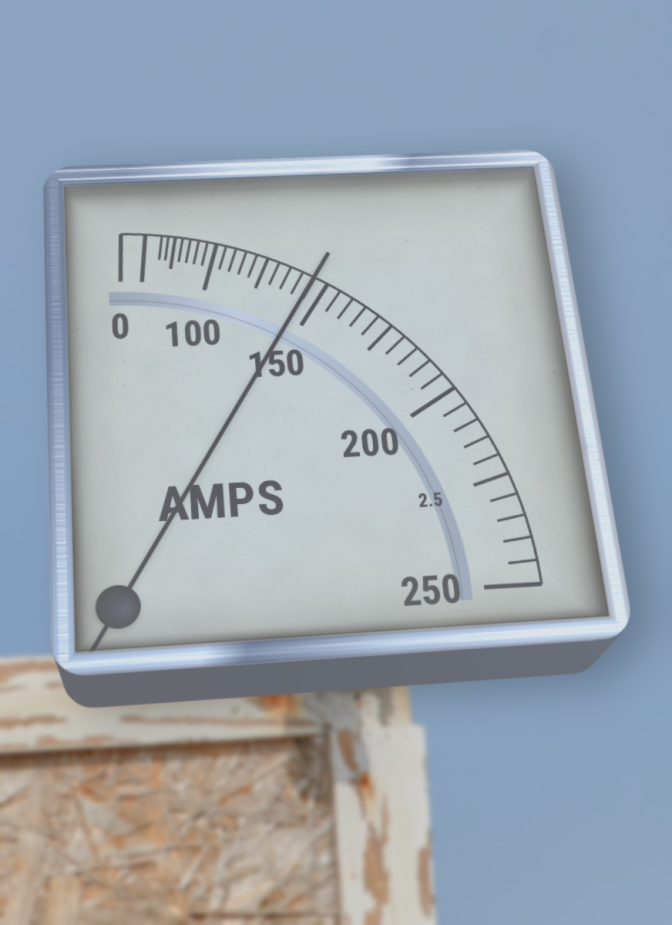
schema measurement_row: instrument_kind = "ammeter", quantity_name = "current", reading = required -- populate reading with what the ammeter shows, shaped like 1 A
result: 145 A
